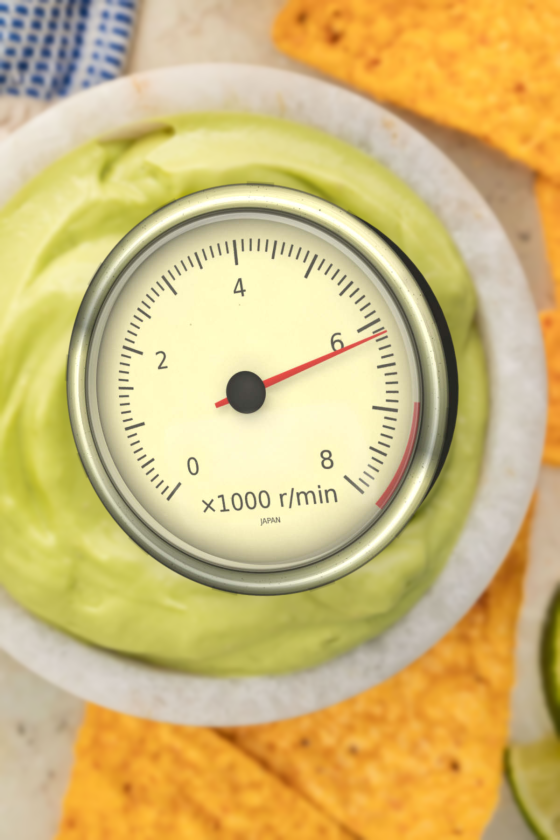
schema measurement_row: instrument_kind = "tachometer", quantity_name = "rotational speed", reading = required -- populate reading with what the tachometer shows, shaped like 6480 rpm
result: 6150 rpm
